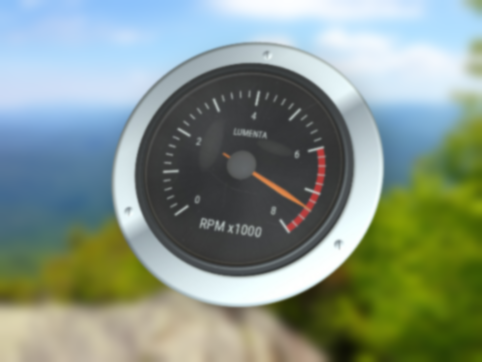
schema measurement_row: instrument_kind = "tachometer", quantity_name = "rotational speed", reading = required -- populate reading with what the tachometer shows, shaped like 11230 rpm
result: 7400 rpm
